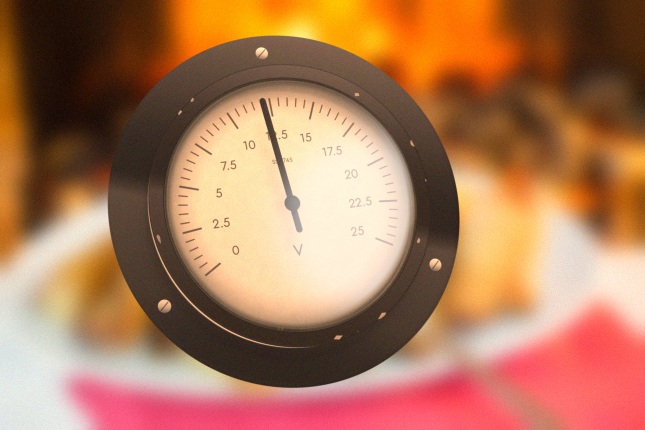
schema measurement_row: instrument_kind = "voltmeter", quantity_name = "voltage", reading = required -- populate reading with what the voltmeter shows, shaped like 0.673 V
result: 12 V
